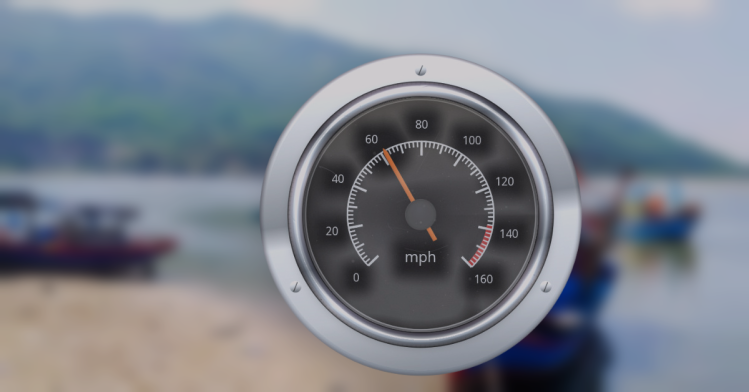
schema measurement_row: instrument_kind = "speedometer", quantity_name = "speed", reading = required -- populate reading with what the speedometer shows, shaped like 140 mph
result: 62 mph
